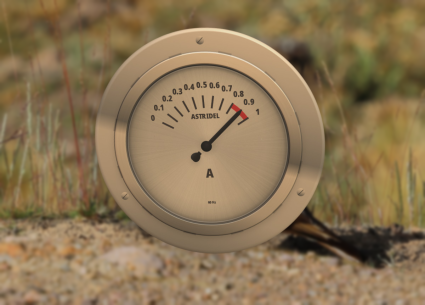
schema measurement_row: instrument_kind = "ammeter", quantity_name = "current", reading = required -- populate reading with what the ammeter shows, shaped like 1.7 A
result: 0.9 A
